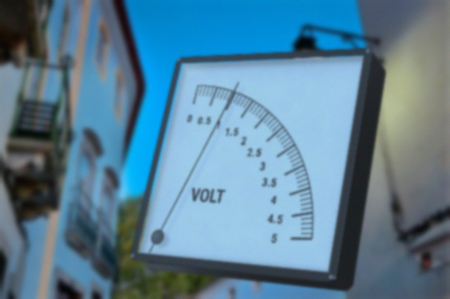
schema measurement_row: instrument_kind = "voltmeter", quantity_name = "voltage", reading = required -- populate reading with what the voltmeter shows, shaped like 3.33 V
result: 1 V
